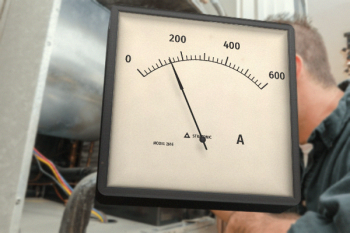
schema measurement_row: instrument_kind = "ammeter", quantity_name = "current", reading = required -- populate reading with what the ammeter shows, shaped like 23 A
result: 140 A
